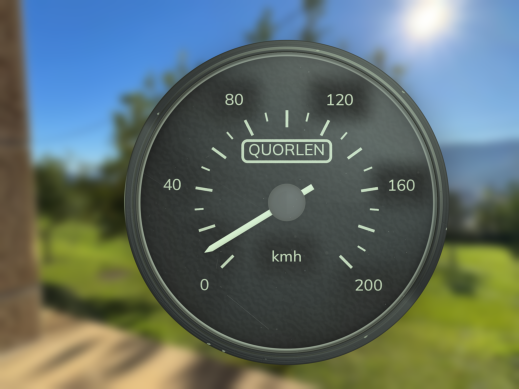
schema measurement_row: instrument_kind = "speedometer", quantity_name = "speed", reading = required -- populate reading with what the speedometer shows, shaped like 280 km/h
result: 10 km/h
